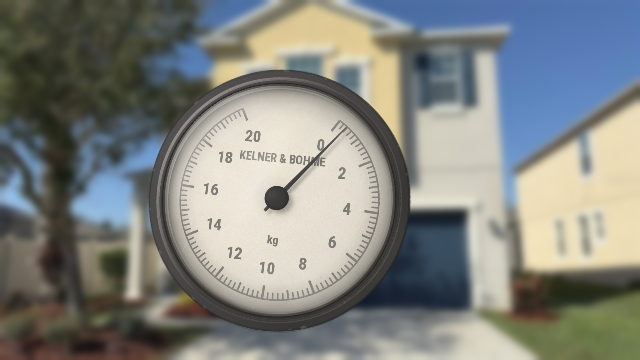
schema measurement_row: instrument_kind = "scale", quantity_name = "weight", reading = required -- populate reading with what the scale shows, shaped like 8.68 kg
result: 0.4 kg
